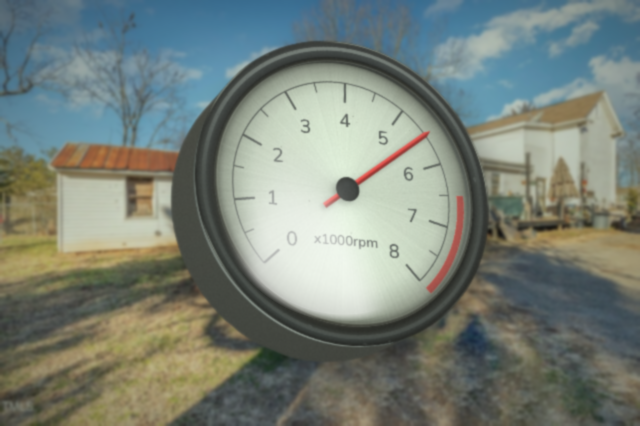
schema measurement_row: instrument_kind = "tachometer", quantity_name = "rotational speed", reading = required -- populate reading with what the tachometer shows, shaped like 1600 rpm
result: 5500 rpm
